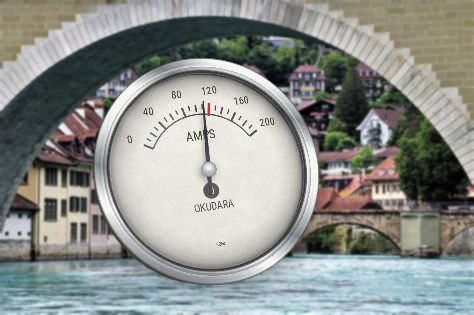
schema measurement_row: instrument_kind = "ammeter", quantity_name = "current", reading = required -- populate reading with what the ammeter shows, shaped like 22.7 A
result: 110 A
